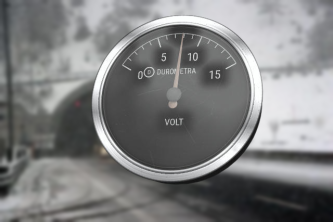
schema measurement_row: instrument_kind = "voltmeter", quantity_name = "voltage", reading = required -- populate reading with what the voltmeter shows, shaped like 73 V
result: 8 V
